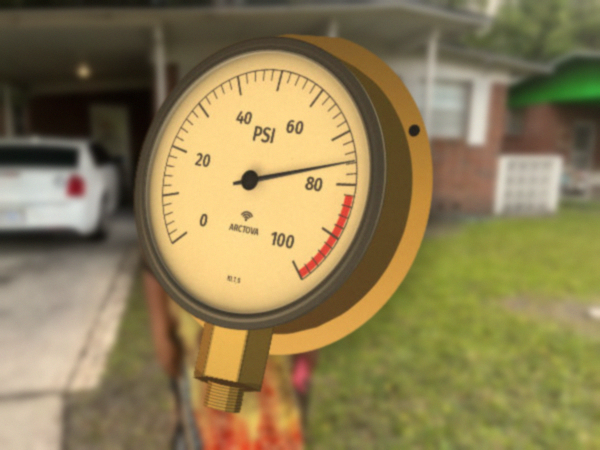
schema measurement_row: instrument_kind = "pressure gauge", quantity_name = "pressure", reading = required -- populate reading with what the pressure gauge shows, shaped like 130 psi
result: 76 psi
